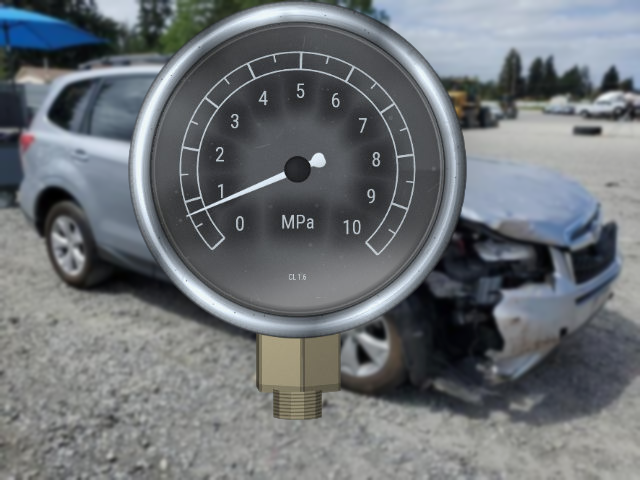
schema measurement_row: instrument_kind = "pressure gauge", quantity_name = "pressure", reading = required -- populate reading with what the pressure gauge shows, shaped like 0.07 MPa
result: 0.75 MPa
